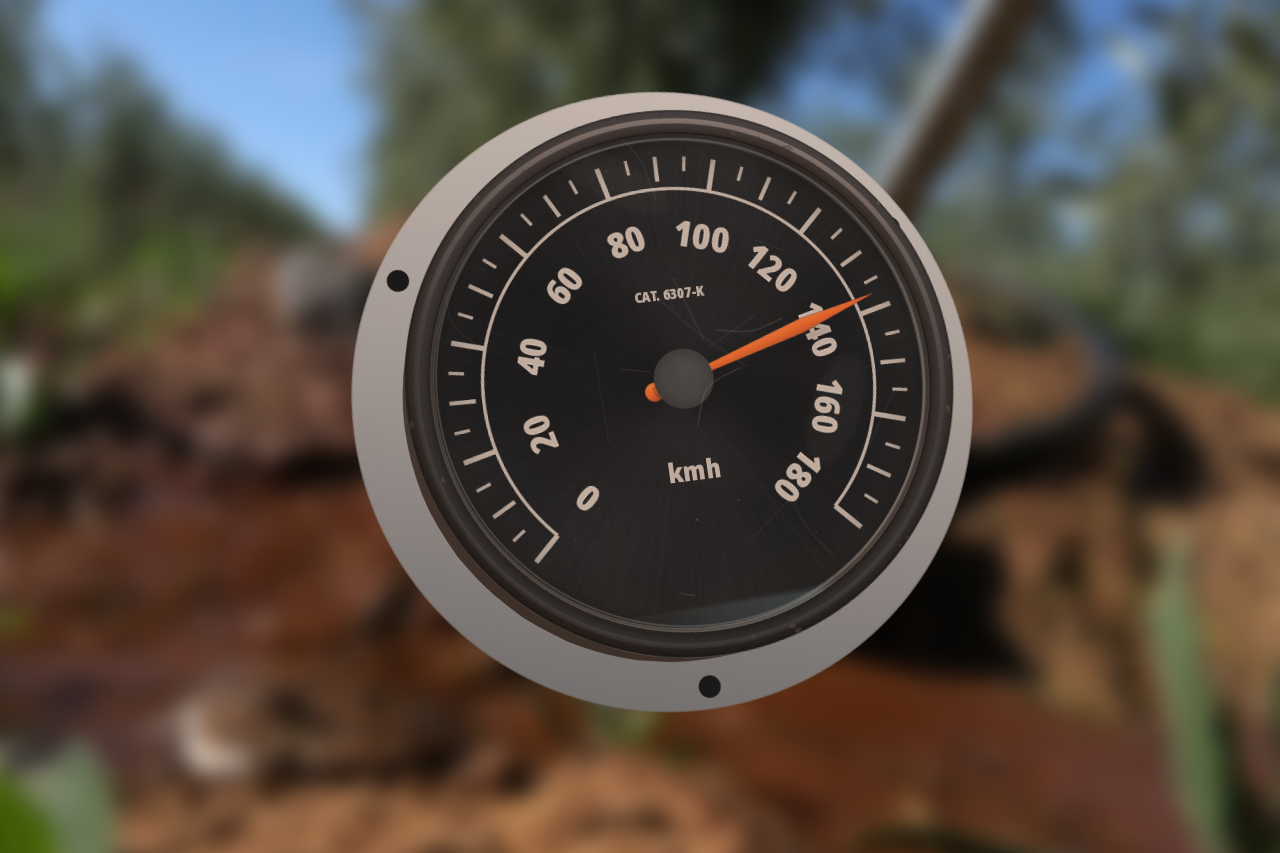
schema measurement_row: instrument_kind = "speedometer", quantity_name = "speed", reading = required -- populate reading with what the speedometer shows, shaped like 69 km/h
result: 137.5 km/h
